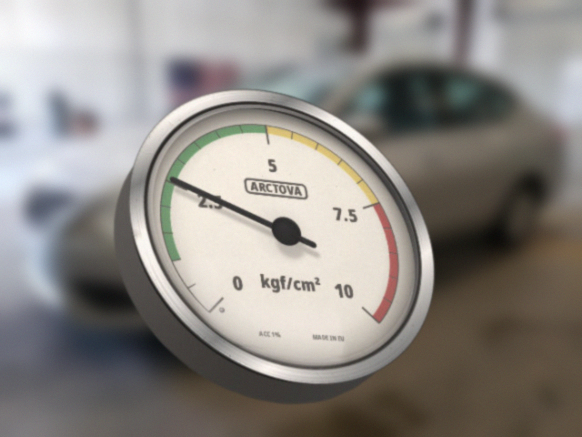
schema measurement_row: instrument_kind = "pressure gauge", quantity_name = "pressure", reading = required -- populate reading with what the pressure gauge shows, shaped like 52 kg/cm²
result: 2.5 kg/cm²
